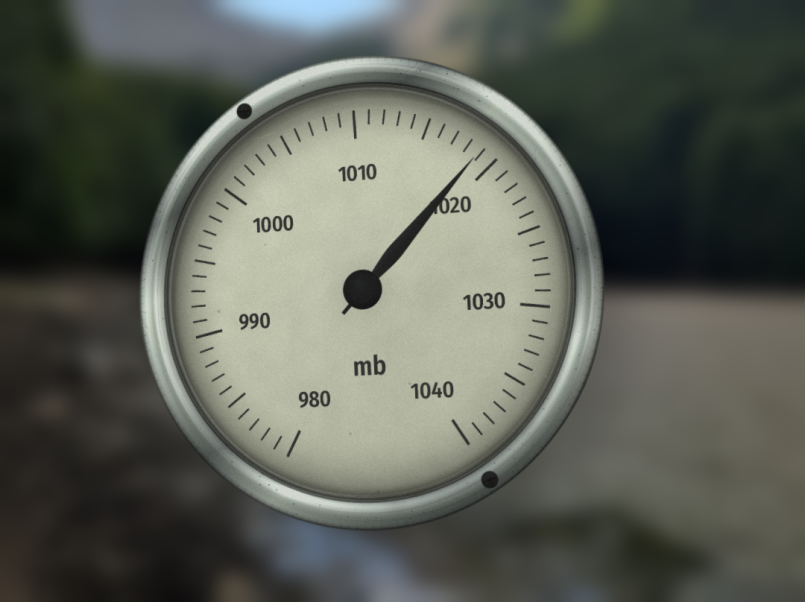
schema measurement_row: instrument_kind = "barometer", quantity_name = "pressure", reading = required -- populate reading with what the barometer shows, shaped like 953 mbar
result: 1019 mbar
